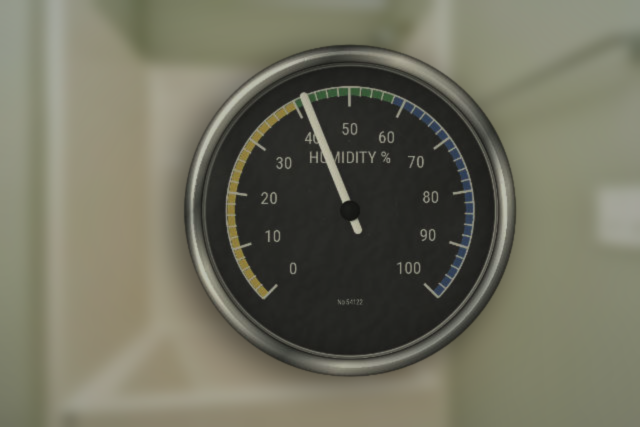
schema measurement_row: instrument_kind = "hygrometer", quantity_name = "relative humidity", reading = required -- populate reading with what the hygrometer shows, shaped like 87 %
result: 42 %
